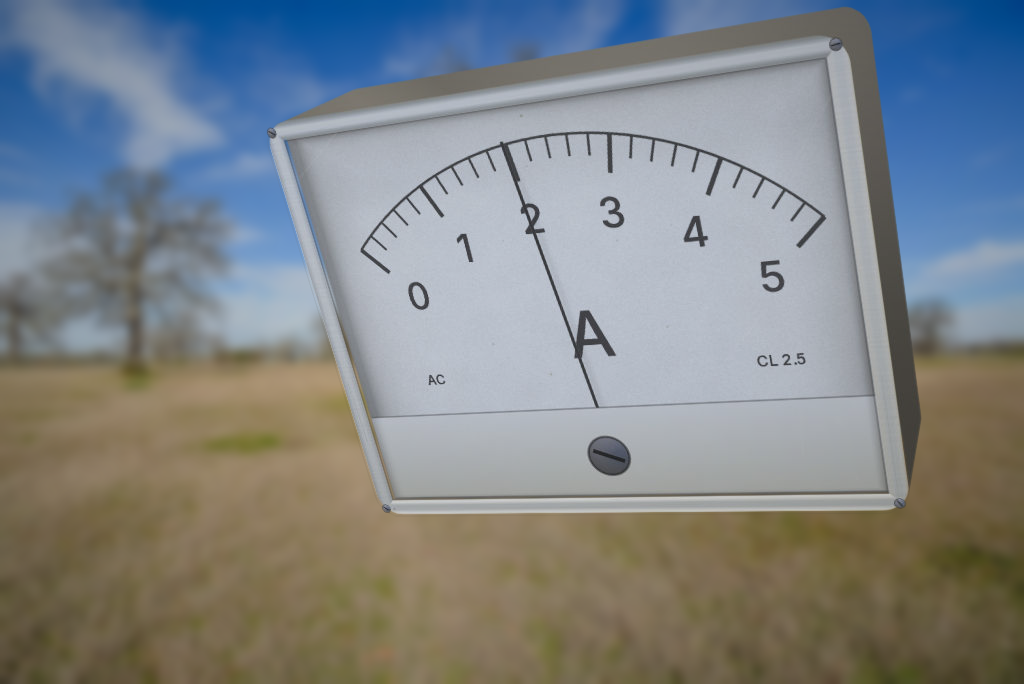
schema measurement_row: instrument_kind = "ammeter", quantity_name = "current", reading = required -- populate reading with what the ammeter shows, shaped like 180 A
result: 2 A
